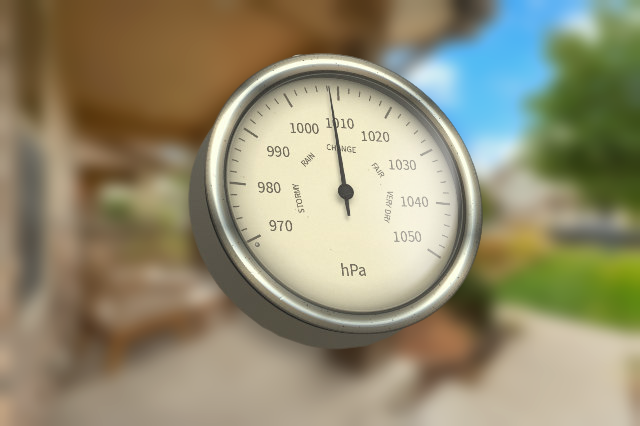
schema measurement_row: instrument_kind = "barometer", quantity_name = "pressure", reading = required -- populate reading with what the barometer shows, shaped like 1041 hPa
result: 1008 hPa
